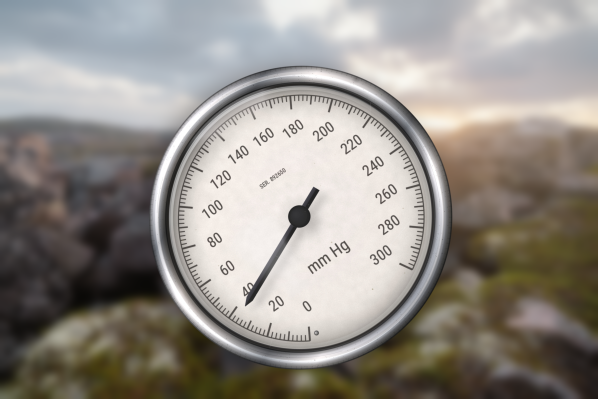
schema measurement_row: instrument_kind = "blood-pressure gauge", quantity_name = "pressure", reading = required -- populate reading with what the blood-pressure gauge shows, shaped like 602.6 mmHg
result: 36 mmHg
